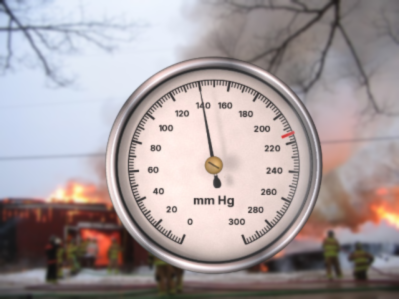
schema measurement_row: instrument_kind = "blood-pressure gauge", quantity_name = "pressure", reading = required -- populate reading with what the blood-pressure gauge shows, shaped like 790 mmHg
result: 140 mmHg
